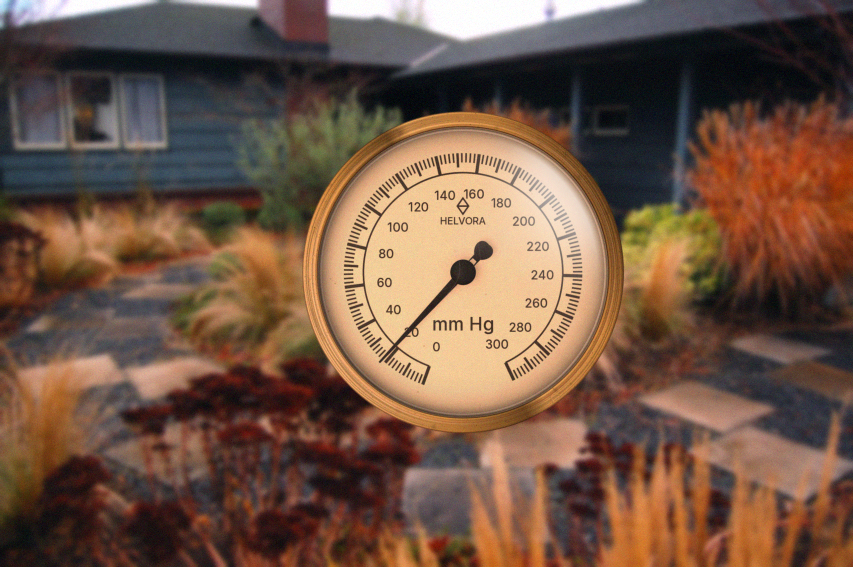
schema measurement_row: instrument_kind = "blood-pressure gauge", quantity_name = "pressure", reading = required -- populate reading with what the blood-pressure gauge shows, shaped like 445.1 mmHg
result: 22 mmHg
